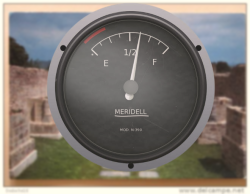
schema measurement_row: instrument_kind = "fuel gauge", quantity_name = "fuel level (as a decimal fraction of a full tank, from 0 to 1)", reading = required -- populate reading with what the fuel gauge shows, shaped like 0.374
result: 0.625
